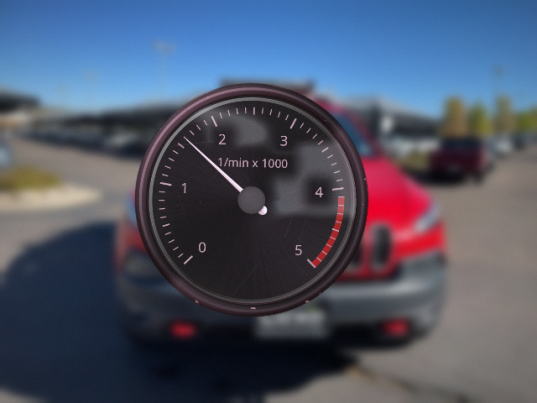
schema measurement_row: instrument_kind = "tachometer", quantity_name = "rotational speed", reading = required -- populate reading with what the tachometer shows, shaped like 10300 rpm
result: 1600 rpm
